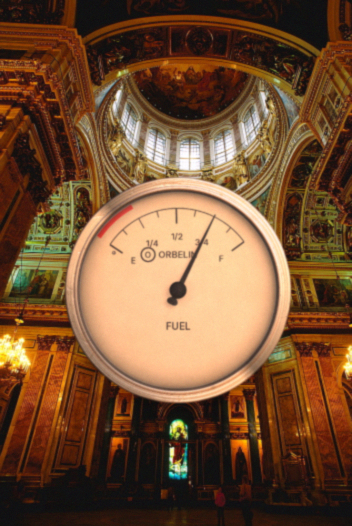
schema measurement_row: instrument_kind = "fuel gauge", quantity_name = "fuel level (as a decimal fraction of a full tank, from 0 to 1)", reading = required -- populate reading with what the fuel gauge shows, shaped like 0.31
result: 0.75
